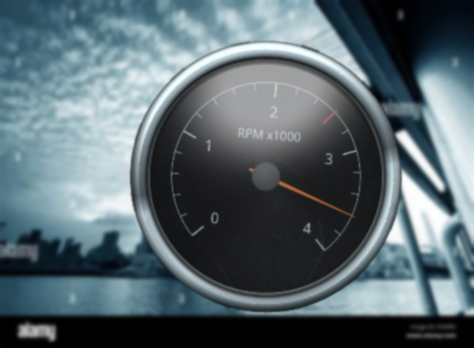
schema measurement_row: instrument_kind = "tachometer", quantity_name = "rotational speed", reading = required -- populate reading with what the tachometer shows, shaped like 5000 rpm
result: 3600 rpm
